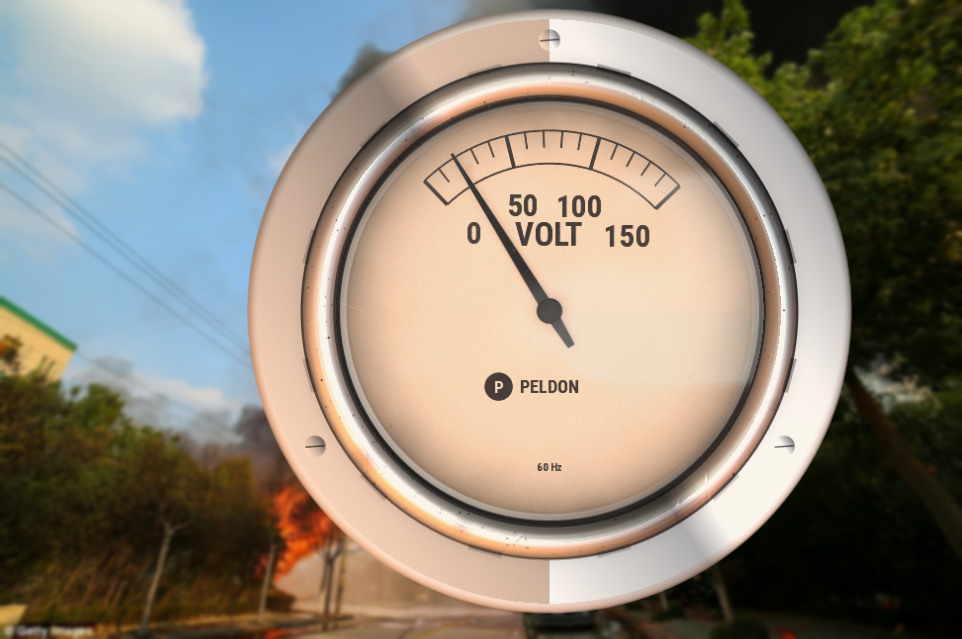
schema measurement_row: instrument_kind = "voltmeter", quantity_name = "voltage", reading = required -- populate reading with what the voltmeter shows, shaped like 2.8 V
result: 20 V
